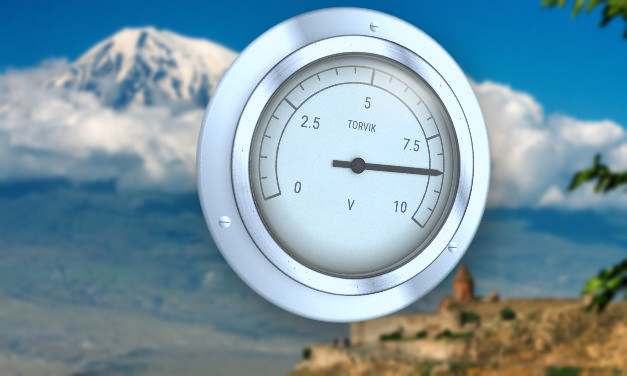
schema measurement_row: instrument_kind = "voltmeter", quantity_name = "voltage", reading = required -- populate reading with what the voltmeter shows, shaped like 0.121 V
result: 8.5 V
